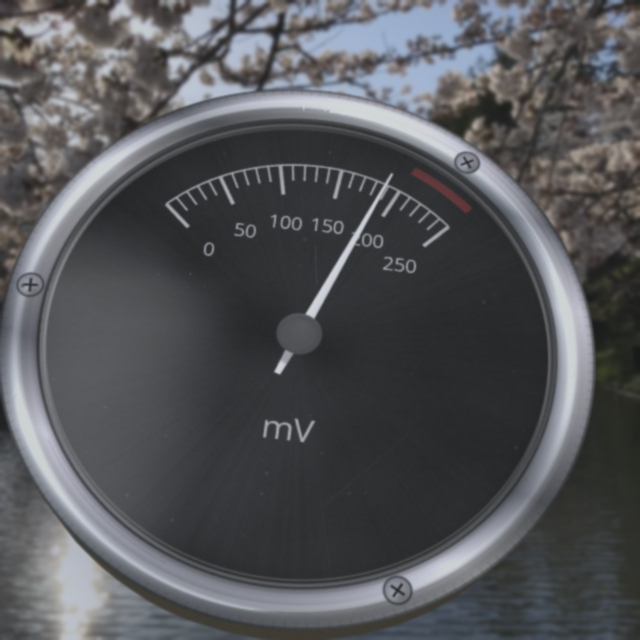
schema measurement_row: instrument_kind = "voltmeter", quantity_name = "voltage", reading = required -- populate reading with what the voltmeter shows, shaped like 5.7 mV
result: 190 mV
